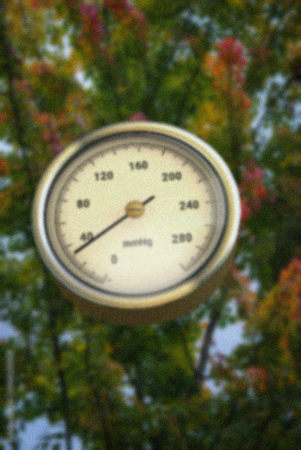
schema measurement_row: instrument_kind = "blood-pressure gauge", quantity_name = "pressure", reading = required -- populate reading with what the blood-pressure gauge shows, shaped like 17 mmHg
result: 30 mmHg
